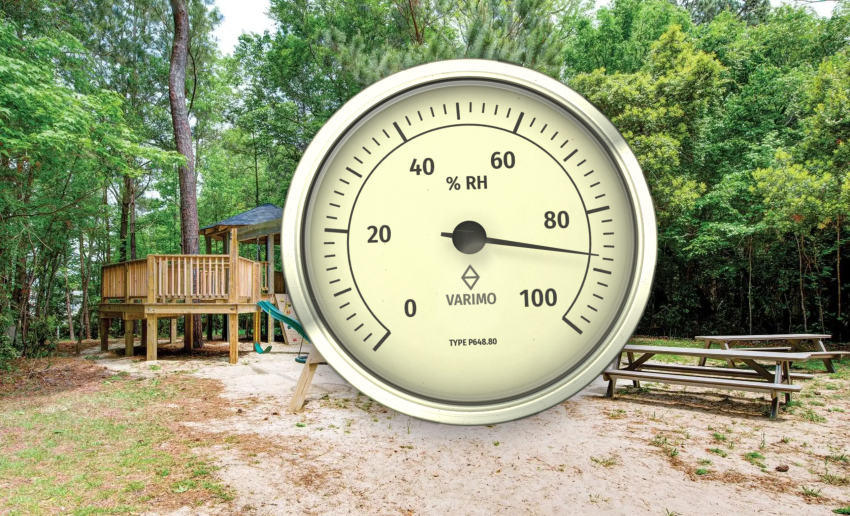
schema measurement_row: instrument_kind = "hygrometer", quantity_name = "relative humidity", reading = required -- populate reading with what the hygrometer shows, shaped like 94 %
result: 88 %
